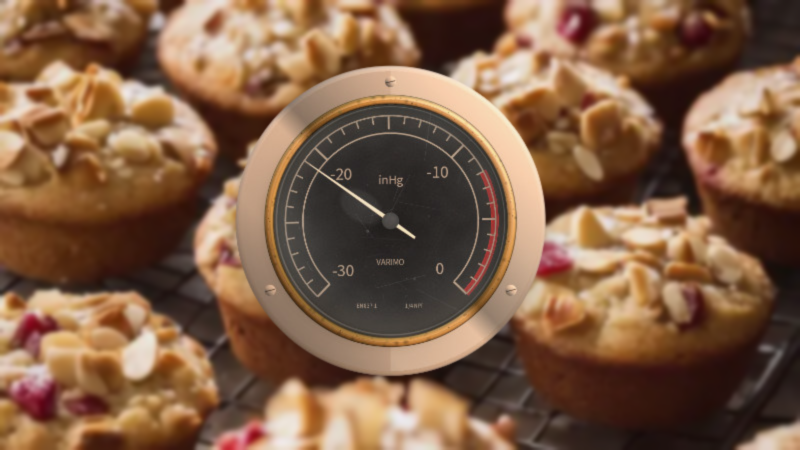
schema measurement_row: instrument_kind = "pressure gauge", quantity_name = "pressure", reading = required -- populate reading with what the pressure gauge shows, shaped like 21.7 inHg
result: -21 inHg
